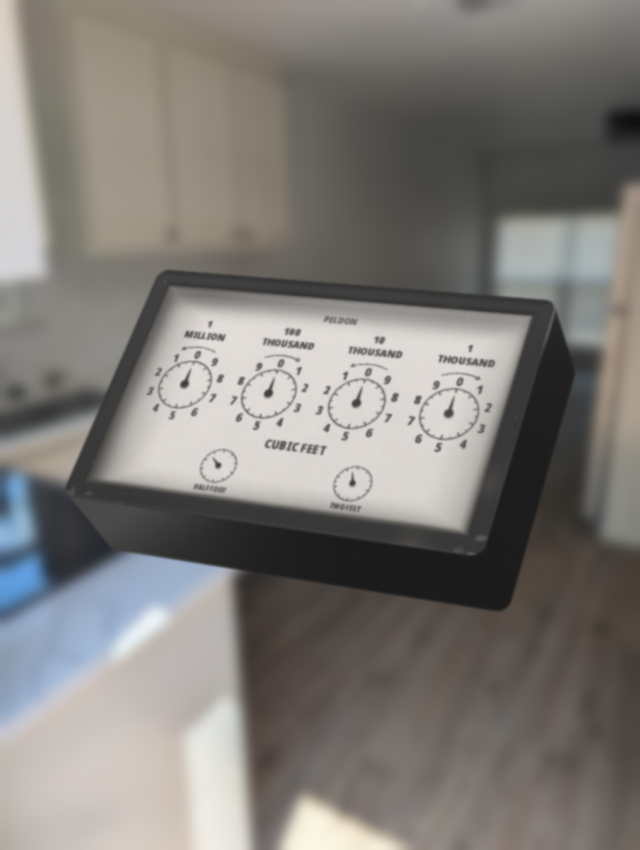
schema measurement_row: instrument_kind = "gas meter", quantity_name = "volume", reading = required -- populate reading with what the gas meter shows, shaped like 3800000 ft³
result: 0 ft³
